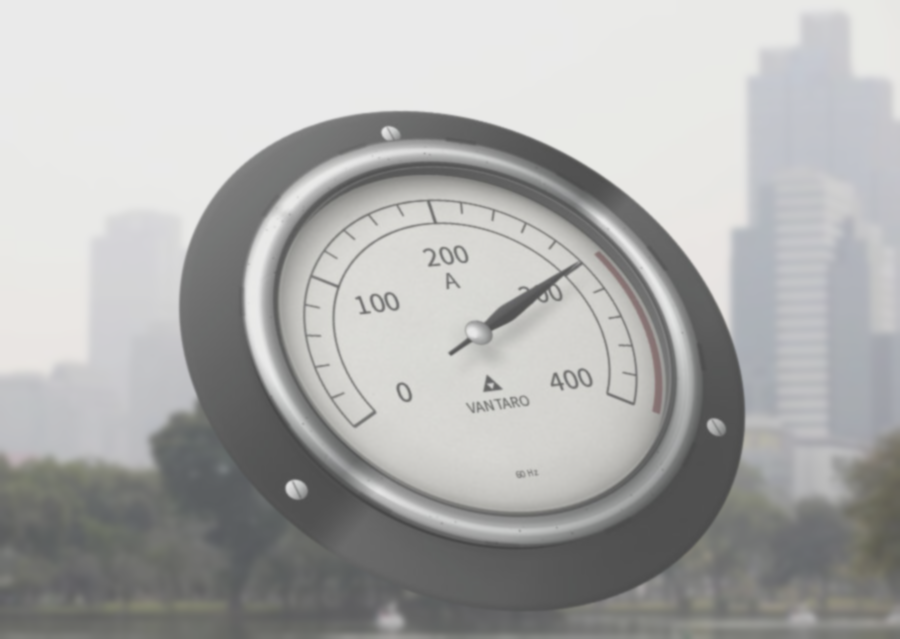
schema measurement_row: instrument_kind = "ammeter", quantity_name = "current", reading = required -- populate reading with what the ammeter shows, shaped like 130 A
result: 300 A
